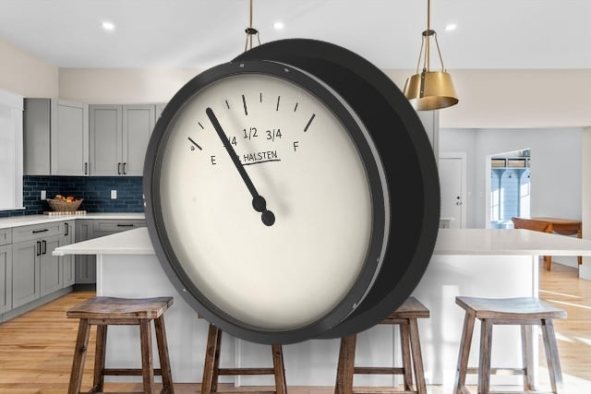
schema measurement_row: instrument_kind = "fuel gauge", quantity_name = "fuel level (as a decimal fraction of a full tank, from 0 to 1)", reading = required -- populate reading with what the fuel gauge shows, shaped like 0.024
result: 0.25
